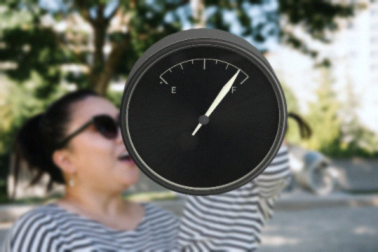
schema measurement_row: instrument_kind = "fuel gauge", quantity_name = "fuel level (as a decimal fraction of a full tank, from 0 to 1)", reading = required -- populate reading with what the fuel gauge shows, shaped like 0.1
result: 0.875
